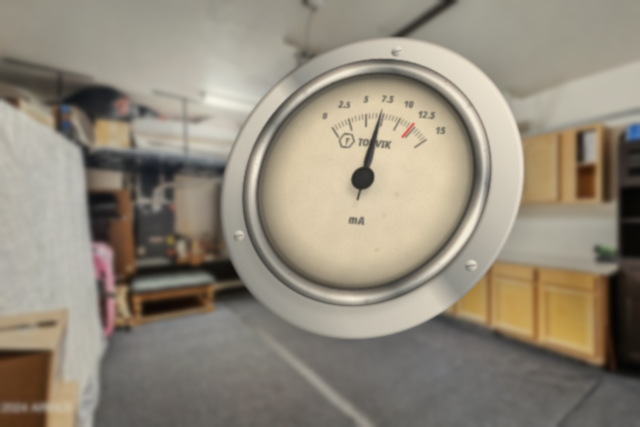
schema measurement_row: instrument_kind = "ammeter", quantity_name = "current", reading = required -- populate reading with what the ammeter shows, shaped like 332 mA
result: 7.5 mA
